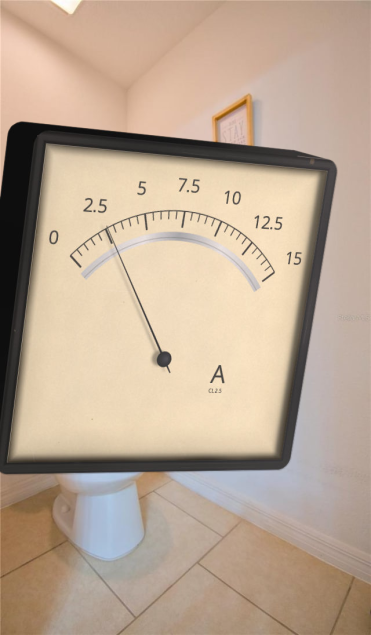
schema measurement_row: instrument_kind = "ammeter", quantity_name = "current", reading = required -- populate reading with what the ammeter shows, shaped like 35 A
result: 2.5 A
